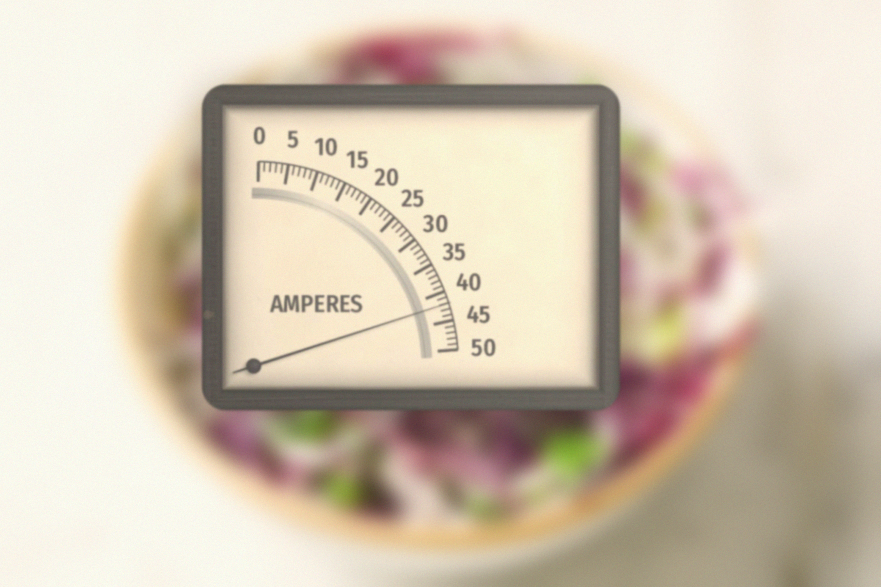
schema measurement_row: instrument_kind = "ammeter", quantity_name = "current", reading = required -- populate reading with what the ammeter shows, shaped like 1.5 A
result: 42 A
